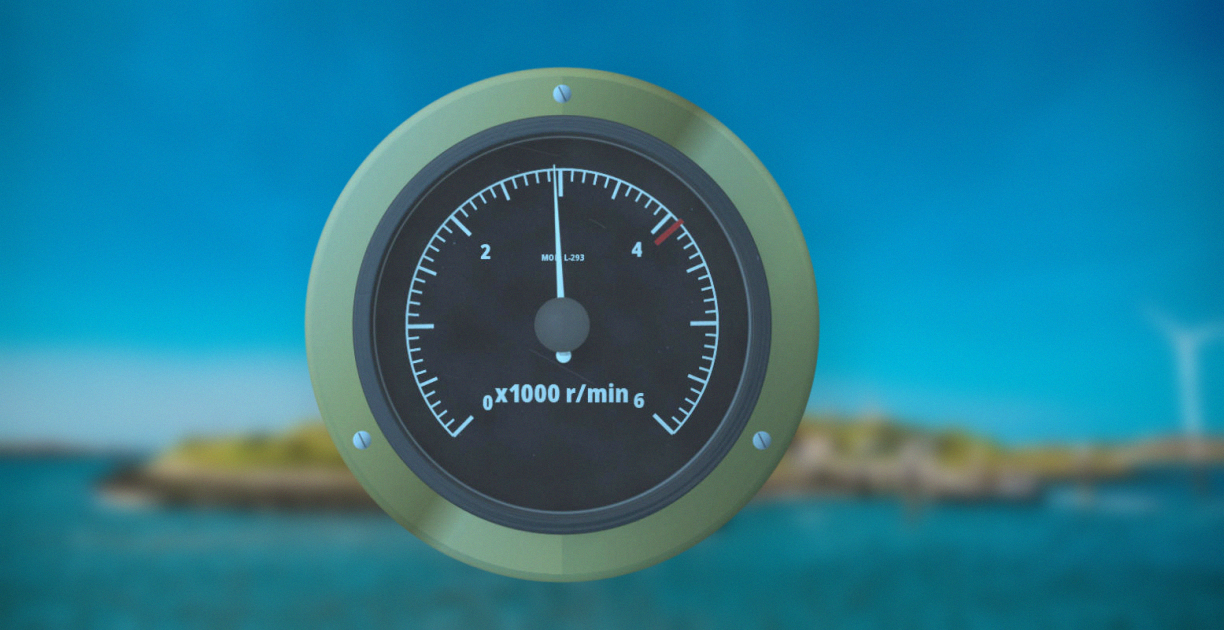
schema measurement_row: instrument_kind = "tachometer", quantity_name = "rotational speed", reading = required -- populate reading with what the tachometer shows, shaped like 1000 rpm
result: 2950 rpm
